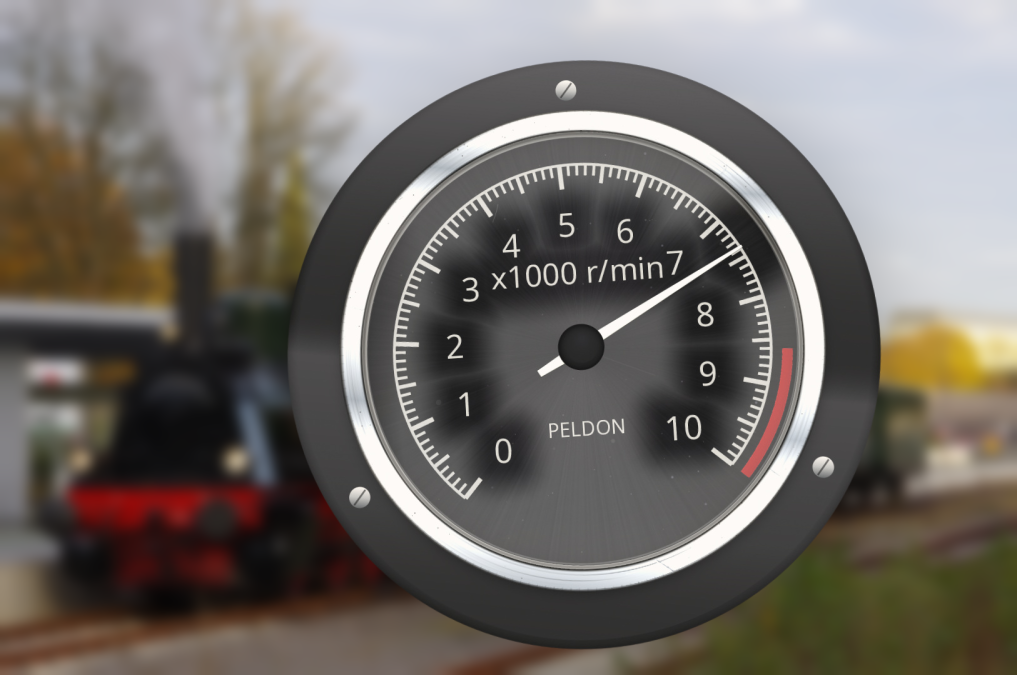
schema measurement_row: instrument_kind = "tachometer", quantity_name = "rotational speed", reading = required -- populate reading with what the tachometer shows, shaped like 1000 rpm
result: 7400 rpm
